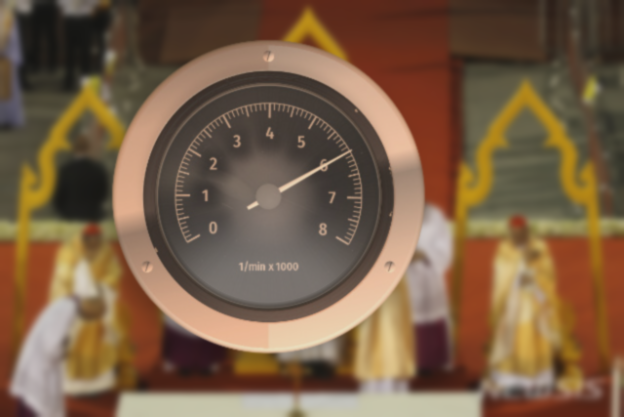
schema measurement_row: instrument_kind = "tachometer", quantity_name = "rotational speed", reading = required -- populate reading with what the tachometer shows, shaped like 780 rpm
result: 6000 rpm
